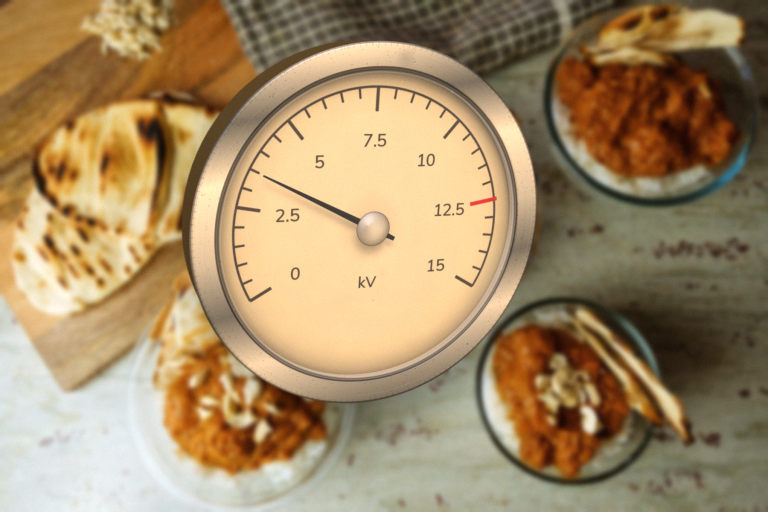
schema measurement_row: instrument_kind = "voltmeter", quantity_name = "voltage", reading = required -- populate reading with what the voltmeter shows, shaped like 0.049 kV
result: 3.5 kV
